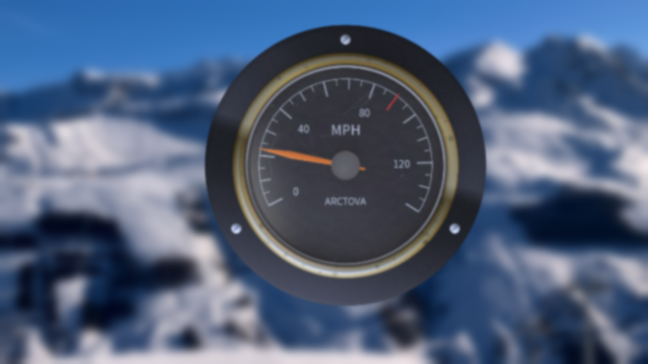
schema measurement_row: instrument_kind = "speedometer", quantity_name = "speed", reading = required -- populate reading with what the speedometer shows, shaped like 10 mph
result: 22.5 mph
